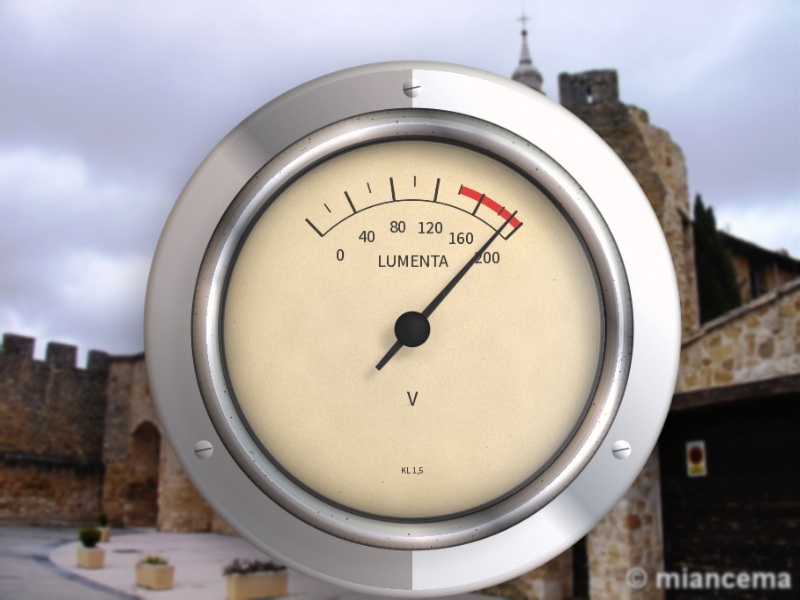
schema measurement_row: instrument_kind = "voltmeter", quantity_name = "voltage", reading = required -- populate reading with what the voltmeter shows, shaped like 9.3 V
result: 190 V
